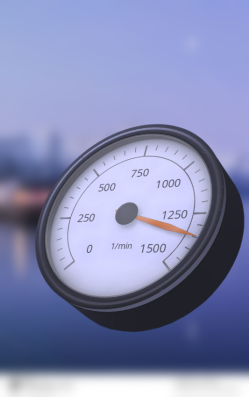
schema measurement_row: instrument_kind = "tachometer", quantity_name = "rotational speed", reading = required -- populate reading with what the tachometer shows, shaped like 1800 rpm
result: 1350 rpm
